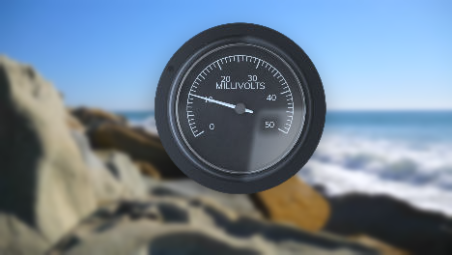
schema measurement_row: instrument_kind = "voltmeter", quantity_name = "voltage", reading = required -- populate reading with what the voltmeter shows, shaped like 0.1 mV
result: 10 mV
